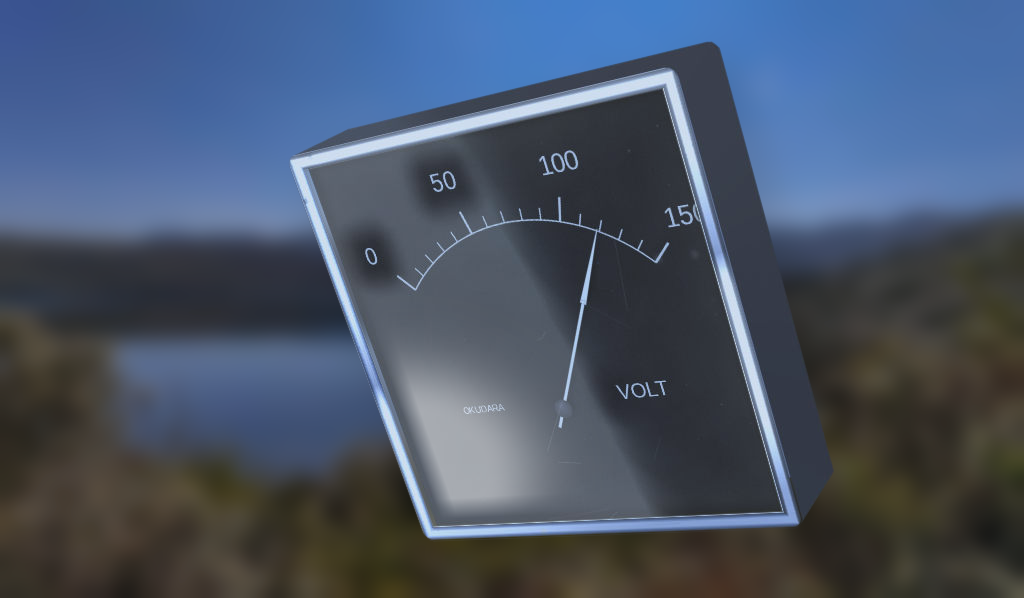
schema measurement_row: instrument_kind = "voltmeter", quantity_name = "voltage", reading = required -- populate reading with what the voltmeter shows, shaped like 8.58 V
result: 120 V
